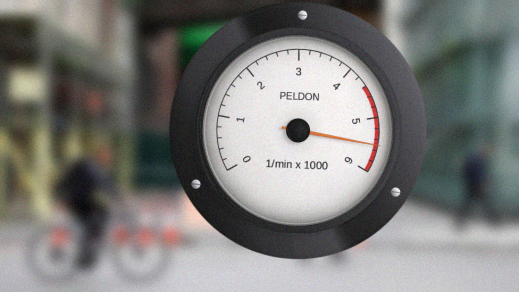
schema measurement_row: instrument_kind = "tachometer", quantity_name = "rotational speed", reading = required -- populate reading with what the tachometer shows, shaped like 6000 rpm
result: 5500 rpm
